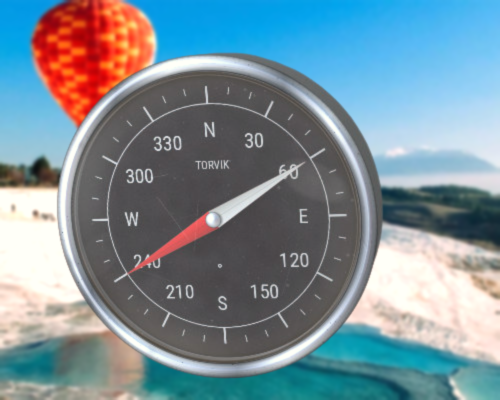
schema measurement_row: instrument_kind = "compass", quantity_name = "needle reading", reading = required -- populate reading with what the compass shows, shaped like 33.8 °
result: 240 °
